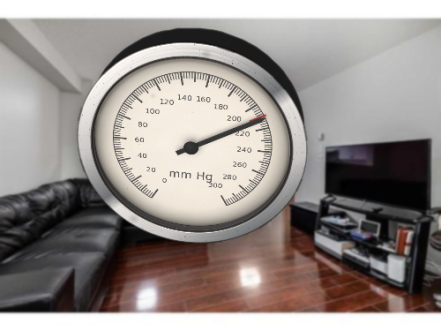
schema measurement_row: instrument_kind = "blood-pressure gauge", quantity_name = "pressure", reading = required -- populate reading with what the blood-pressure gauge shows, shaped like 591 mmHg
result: 210 mmHg
